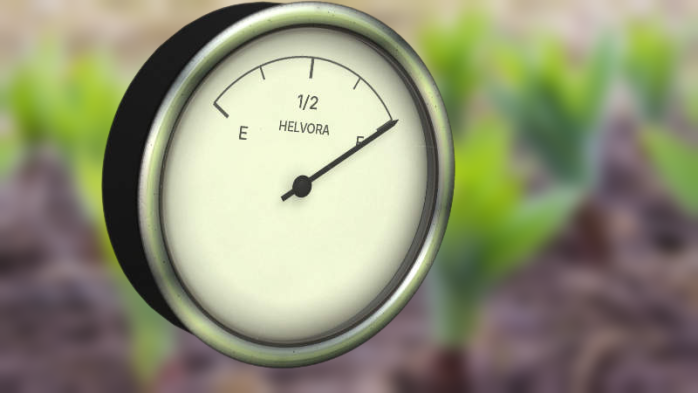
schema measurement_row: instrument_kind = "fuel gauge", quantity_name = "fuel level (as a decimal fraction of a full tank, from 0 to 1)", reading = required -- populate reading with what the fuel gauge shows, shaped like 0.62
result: 1
